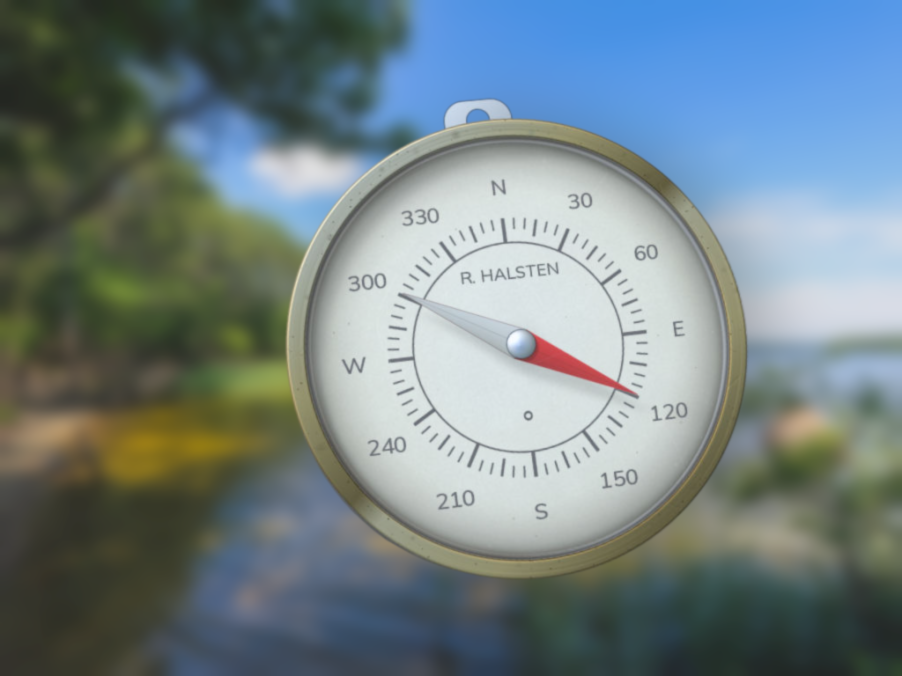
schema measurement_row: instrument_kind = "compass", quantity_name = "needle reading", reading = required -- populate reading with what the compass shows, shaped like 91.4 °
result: 120 °
